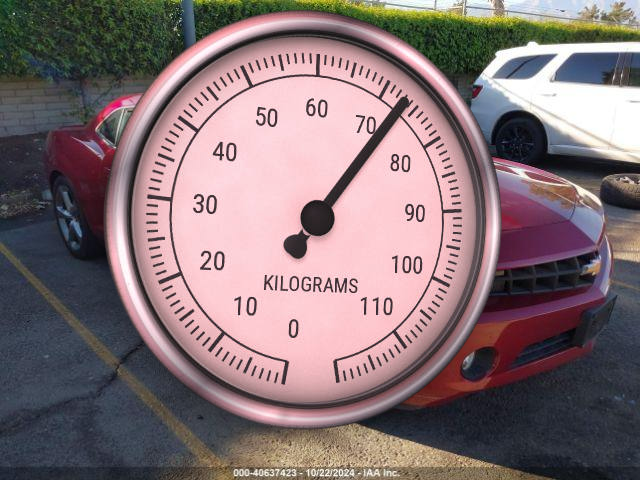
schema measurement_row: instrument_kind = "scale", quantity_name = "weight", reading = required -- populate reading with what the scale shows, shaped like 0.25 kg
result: 73 kg
